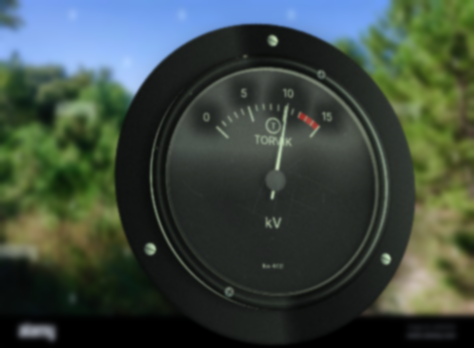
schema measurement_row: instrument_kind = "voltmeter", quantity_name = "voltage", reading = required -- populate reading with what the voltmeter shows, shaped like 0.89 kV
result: 10 kV
